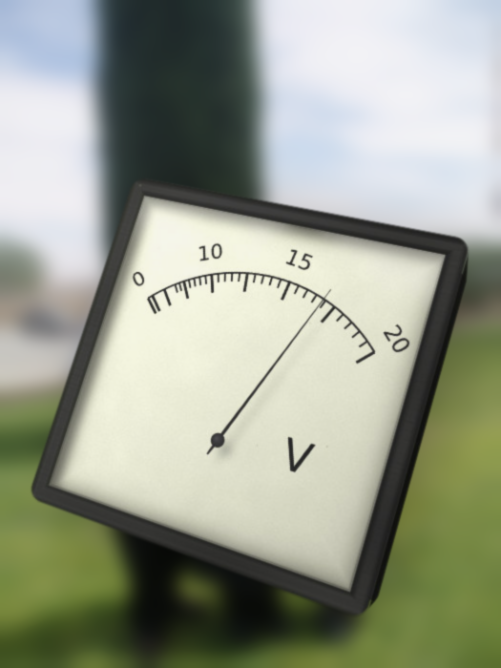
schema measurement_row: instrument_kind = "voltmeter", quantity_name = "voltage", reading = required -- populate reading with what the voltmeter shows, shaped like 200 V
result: 17 V
